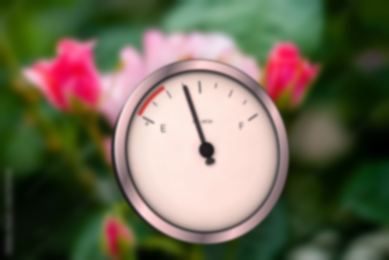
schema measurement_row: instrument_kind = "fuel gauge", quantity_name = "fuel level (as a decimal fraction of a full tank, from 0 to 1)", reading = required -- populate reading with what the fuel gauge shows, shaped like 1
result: 0.375
